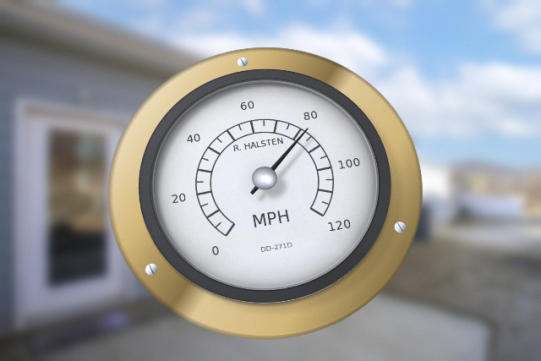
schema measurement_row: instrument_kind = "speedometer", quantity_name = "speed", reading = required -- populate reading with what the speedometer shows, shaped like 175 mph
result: 82.5 mph
